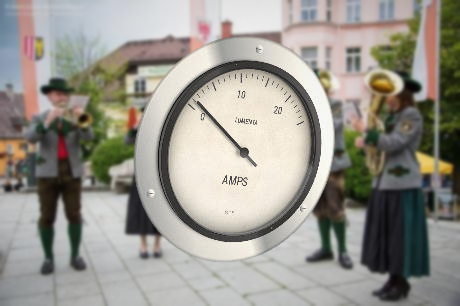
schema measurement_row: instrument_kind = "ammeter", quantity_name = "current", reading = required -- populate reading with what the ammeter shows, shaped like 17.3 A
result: 1 A
